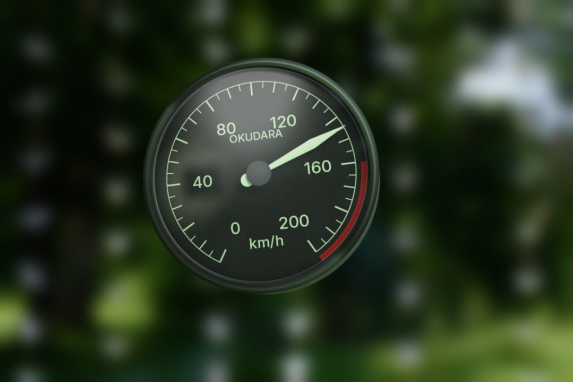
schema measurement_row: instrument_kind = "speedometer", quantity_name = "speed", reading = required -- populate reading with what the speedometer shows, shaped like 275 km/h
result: 145 km/h
